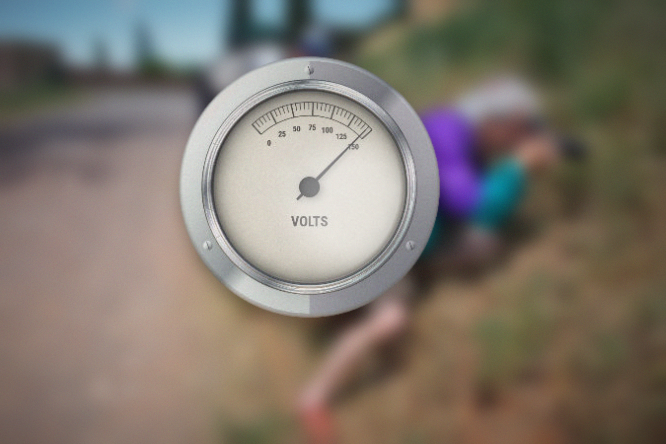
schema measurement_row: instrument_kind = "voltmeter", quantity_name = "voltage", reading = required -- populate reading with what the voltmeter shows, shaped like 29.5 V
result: 145 V
